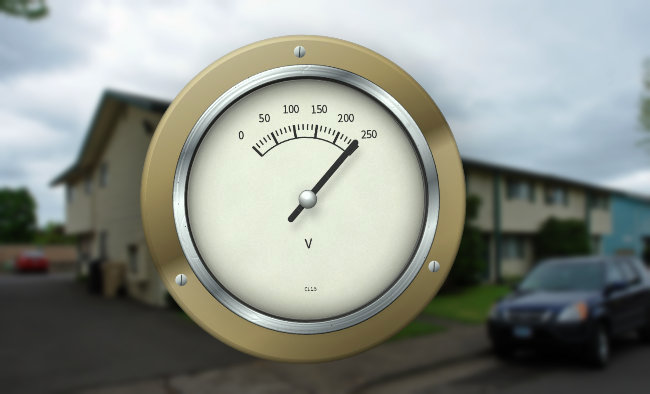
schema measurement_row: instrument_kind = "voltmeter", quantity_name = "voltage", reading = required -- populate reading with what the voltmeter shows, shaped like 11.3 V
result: 240 V
